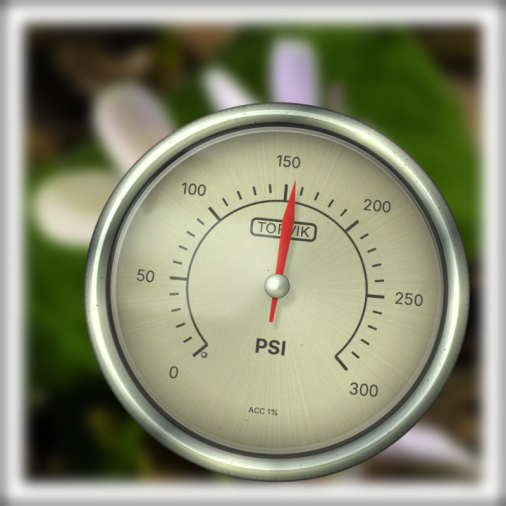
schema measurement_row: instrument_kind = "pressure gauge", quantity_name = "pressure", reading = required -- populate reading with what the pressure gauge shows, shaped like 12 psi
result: 155 psi
